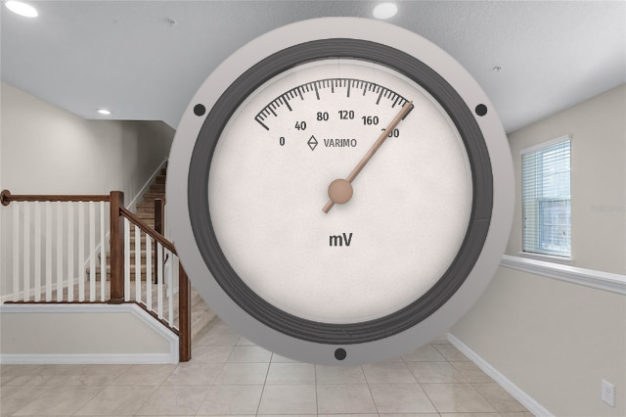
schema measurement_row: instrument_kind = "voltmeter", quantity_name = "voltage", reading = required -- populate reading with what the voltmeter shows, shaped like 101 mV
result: 195 mV
